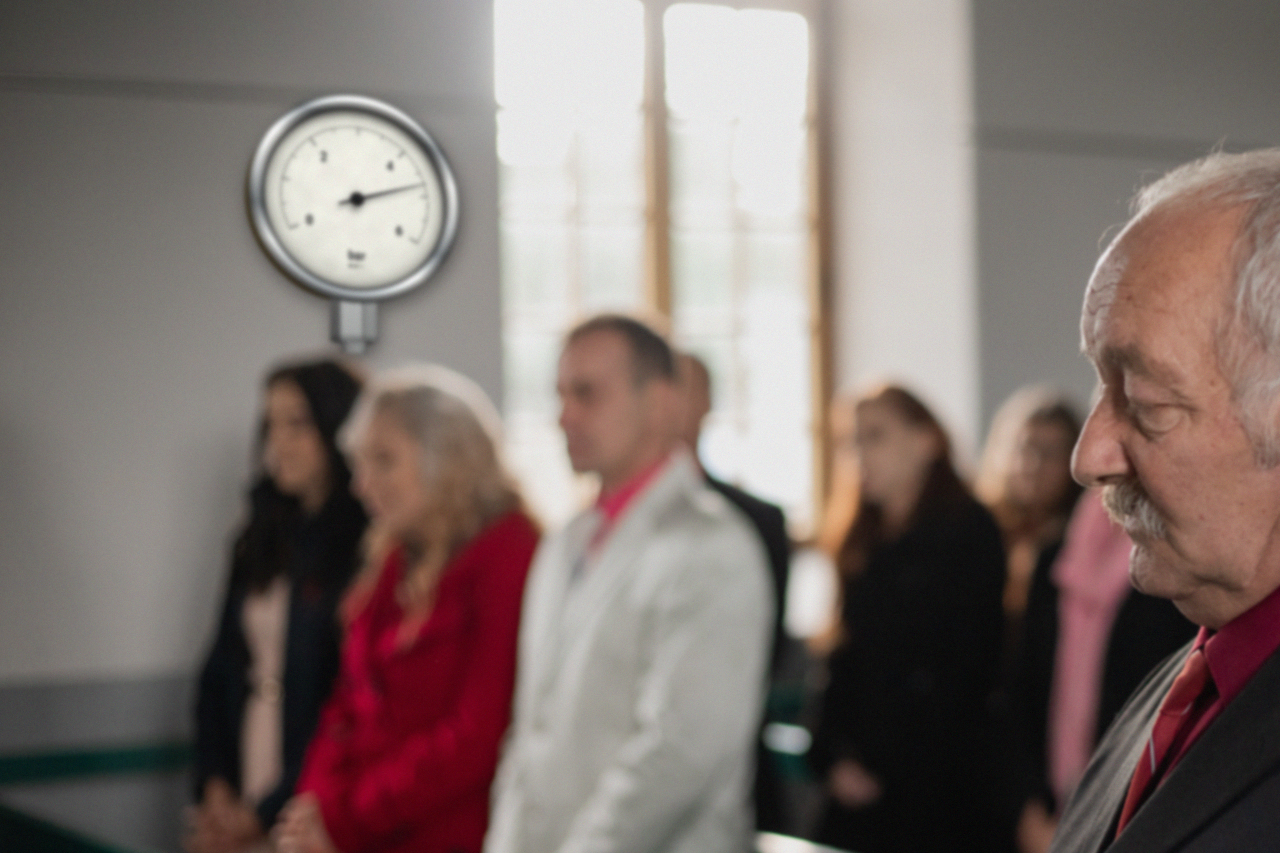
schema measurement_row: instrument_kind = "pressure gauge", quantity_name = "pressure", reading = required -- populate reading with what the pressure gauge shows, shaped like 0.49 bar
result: 4.75 bar
